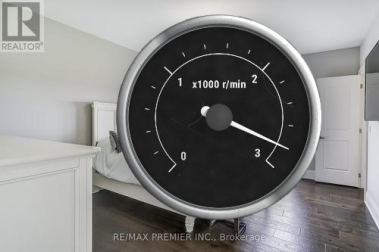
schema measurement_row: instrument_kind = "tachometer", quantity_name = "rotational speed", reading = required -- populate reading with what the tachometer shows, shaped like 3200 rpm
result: 2800 rpm
